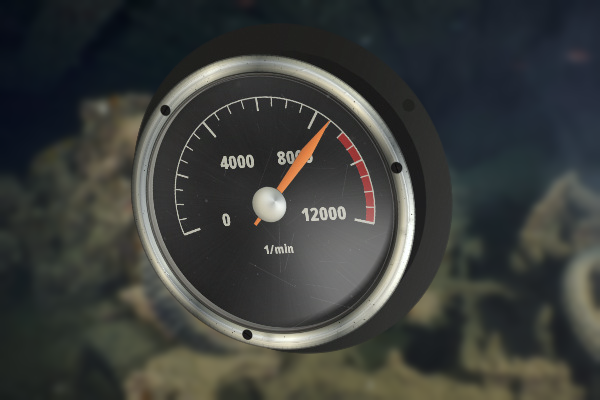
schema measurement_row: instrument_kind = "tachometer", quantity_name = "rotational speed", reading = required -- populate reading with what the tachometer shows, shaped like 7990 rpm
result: 8500 rpm
